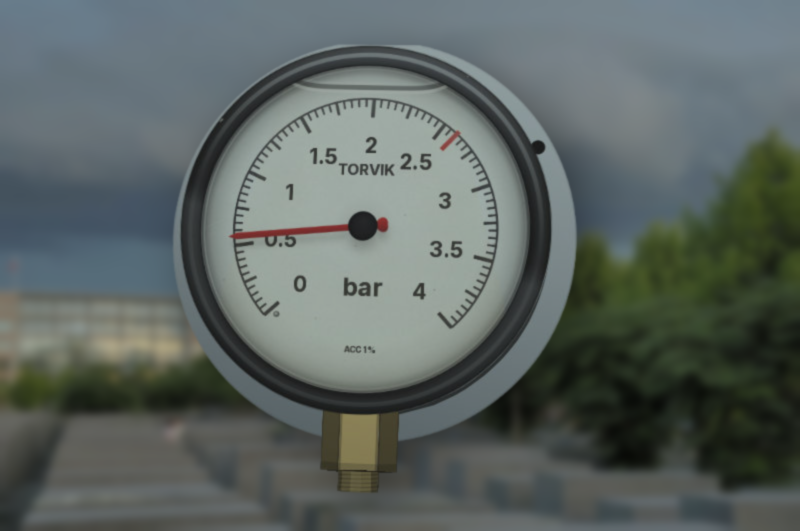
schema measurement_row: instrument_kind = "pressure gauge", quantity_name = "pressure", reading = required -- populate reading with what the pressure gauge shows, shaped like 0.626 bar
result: 0.55 bar
